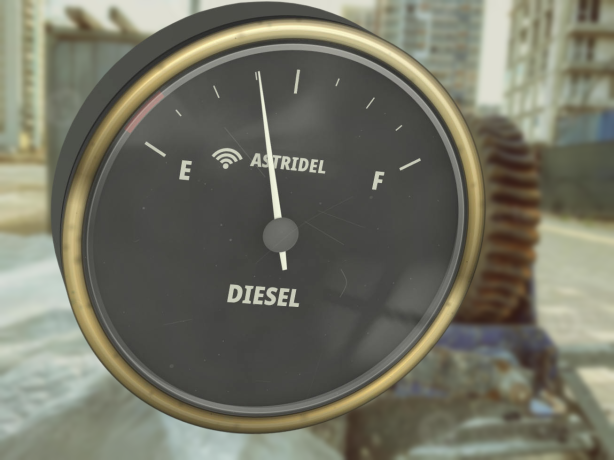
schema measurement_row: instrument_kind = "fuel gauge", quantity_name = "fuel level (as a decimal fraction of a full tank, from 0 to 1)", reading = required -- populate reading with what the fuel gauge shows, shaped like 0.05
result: 0.375
